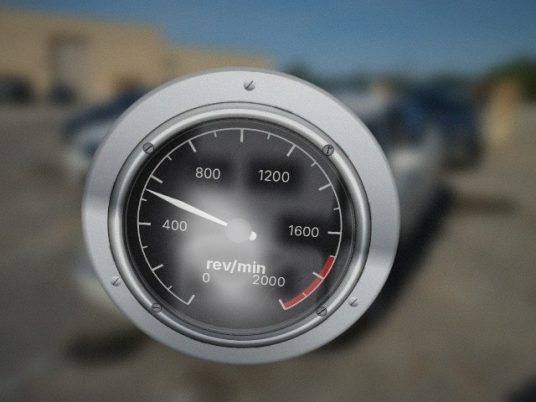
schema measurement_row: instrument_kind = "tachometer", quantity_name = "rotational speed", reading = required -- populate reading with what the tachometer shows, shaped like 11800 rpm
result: 550 rpm
